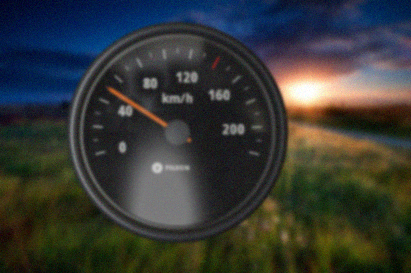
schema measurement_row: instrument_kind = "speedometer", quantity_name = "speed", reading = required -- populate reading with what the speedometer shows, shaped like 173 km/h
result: 50 km/h
